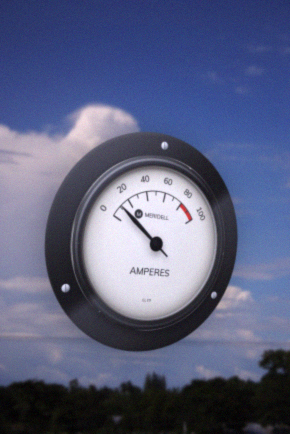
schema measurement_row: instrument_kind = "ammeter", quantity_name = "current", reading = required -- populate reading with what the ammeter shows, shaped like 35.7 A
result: 10 A
